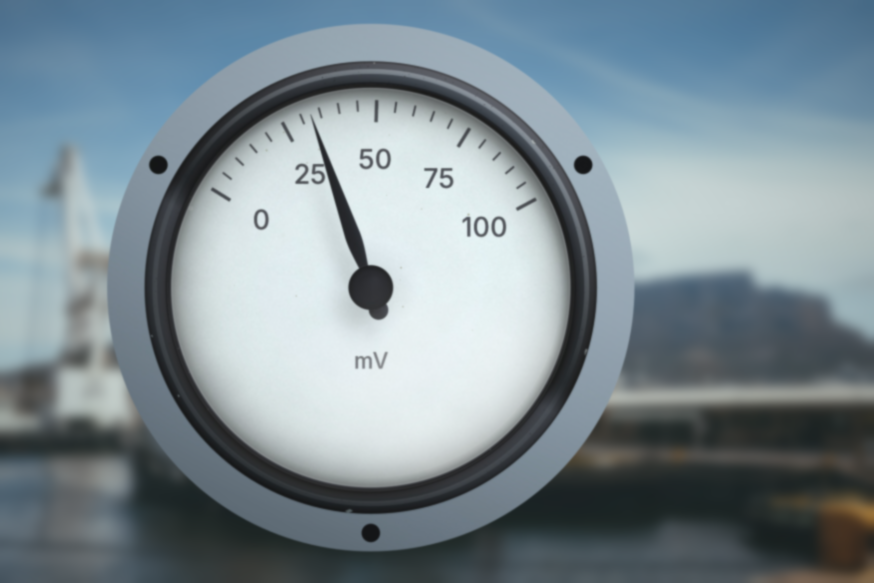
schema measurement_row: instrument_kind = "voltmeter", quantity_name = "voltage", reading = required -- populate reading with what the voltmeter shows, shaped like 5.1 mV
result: 32.5 mV
